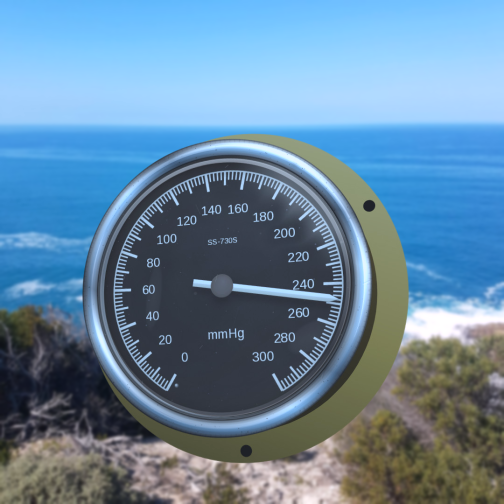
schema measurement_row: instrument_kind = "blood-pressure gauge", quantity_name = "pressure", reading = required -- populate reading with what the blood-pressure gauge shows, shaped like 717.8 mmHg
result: 248 mmHg
